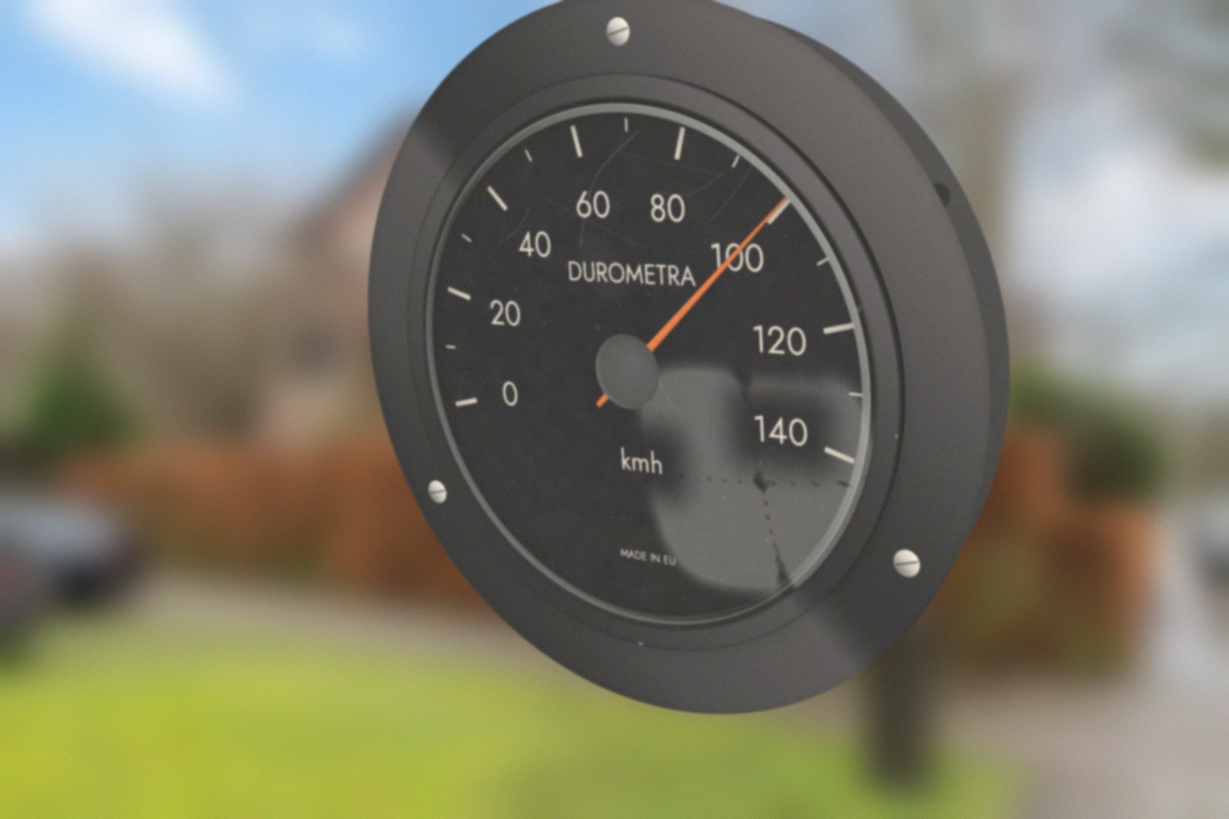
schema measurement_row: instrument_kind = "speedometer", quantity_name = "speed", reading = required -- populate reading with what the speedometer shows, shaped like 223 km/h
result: 100 km/h
